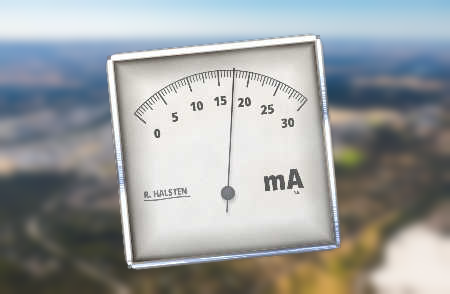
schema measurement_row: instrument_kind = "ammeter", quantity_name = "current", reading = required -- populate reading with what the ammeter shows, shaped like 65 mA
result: 17.5 mA
